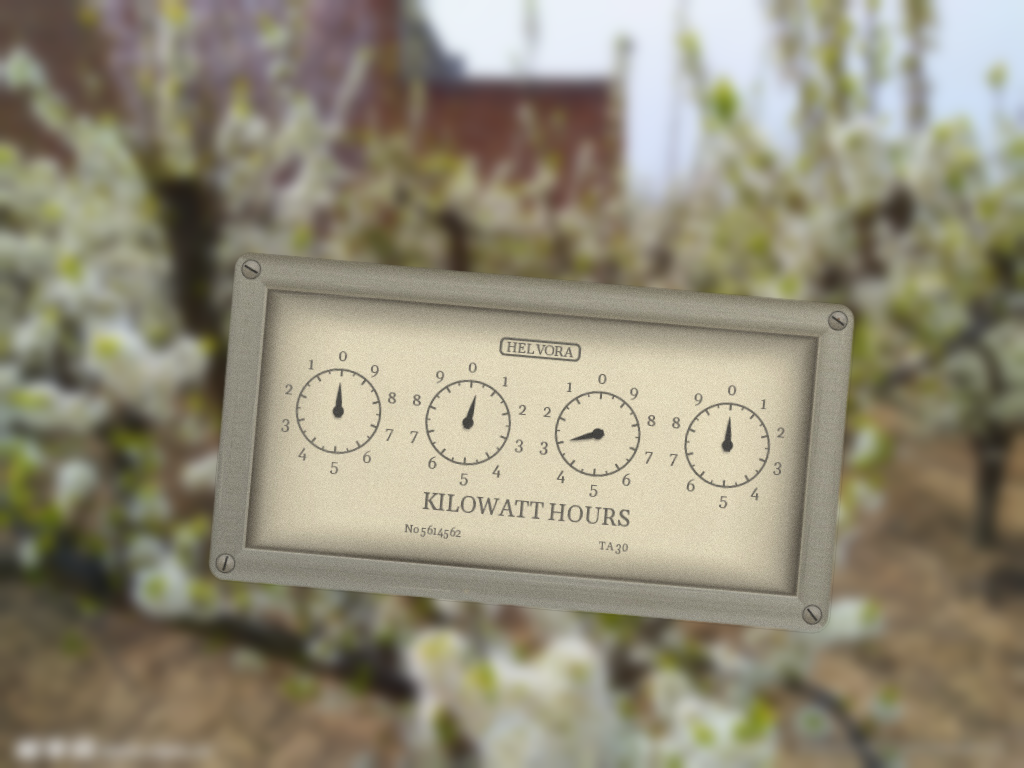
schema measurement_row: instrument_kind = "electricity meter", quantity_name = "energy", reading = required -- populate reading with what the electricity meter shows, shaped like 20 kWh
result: 30 kWh
